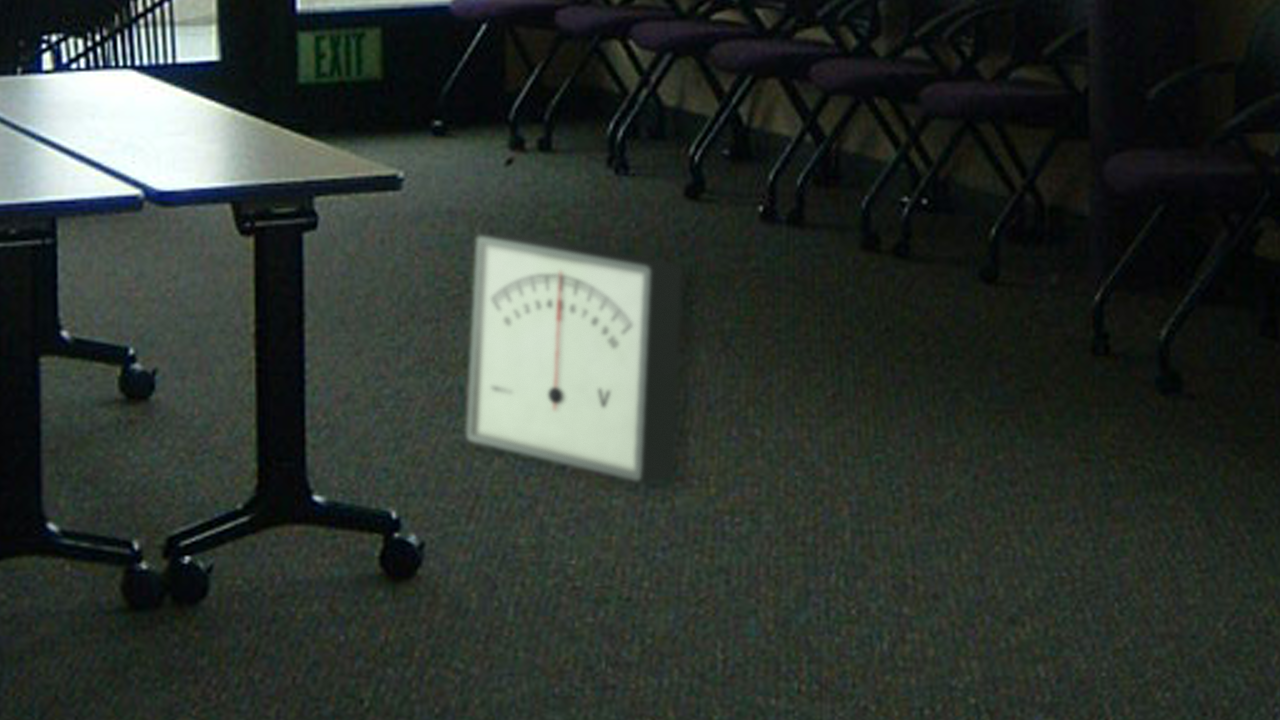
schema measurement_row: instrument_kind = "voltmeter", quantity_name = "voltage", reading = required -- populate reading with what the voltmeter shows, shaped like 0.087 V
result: 5 V
